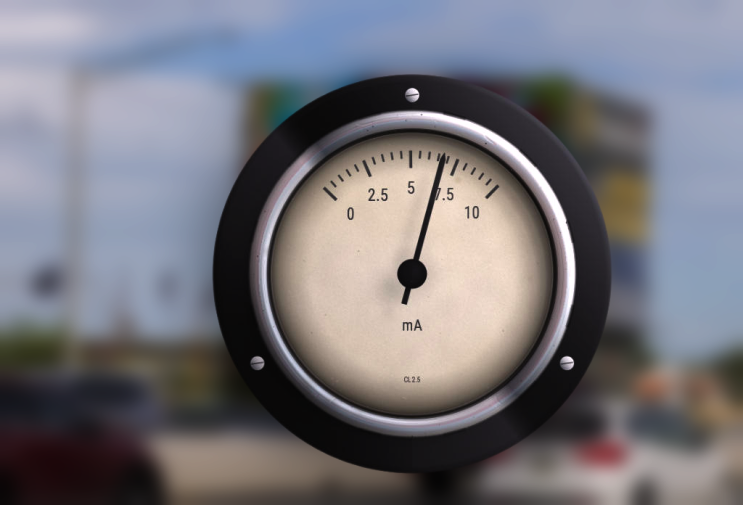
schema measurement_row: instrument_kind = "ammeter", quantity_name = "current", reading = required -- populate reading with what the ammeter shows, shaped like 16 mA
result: 6.75 mA
